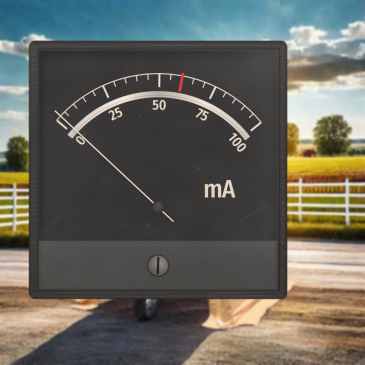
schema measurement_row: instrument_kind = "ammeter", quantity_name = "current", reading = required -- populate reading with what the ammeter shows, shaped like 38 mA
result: 2.5 mA
